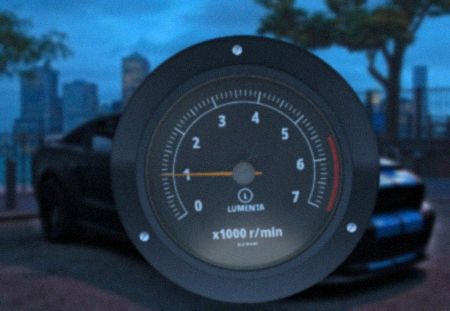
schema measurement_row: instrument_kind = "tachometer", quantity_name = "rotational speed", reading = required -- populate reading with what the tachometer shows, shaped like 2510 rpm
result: 1000 rpm
